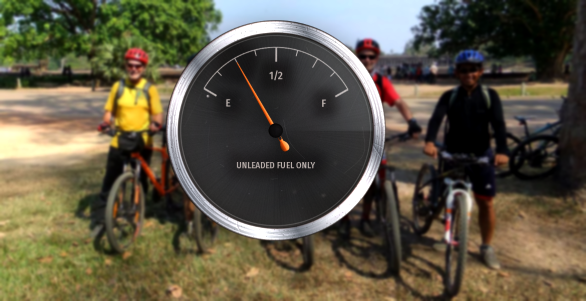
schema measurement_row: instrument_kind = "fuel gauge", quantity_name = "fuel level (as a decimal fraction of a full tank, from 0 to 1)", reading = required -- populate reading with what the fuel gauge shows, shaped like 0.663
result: 0.25
